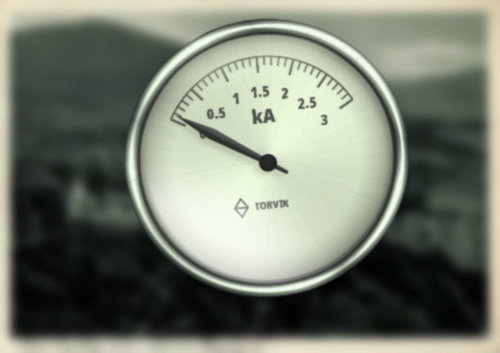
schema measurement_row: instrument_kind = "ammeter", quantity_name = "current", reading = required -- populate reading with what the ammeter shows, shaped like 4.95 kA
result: 0.1 kA
